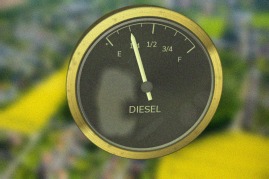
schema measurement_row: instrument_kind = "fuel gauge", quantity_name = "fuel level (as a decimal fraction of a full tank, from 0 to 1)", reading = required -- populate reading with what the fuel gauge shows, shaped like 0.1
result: 0.25
